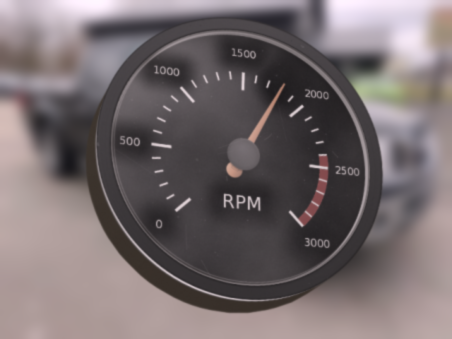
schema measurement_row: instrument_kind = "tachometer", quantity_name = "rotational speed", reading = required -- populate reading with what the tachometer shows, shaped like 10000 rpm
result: 1800 rpm
